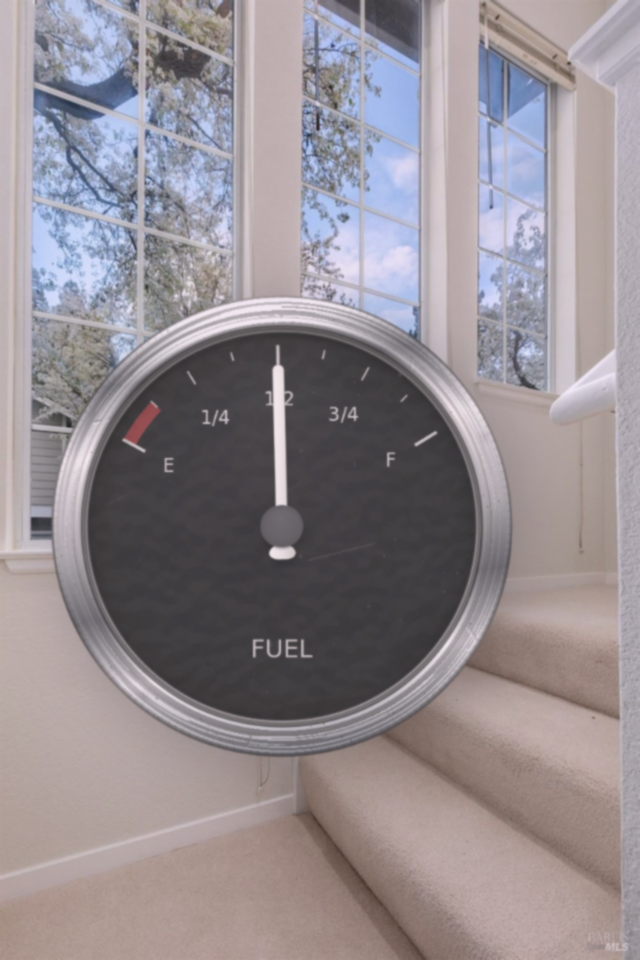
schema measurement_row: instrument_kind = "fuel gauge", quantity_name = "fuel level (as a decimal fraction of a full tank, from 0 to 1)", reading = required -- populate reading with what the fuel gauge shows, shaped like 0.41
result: 0.5
